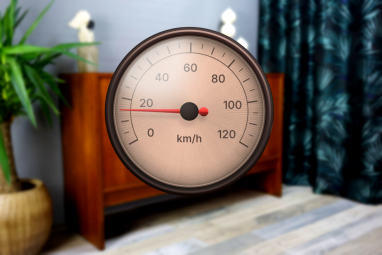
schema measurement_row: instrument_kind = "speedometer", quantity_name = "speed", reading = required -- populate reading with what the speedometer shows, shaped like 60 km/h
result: 15 km/h
